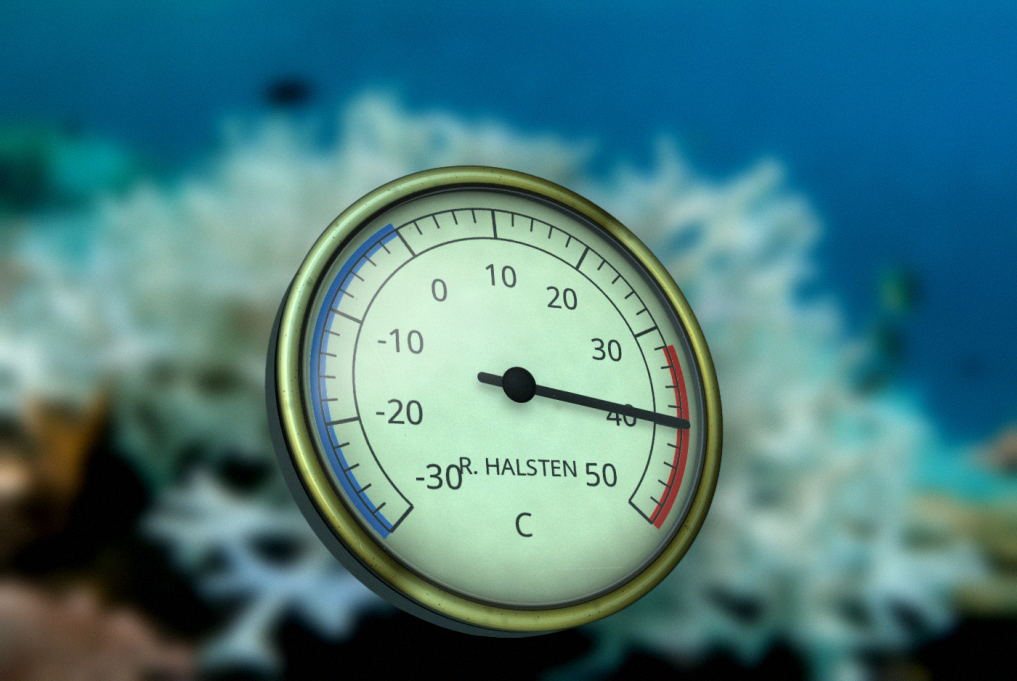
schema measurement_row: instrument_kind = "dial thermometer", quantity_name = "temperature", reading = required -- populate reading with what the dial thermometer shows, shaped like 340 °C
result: 40 °C
